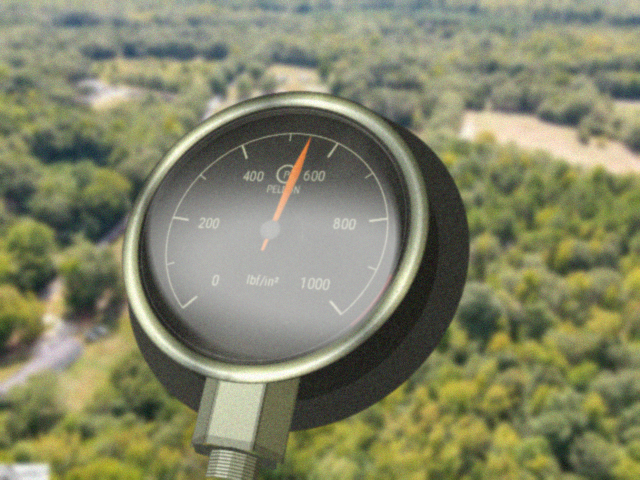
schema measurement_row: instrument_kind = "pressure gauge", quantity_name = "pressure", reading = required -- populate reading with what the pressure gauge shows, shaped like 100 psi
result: 550 psi
